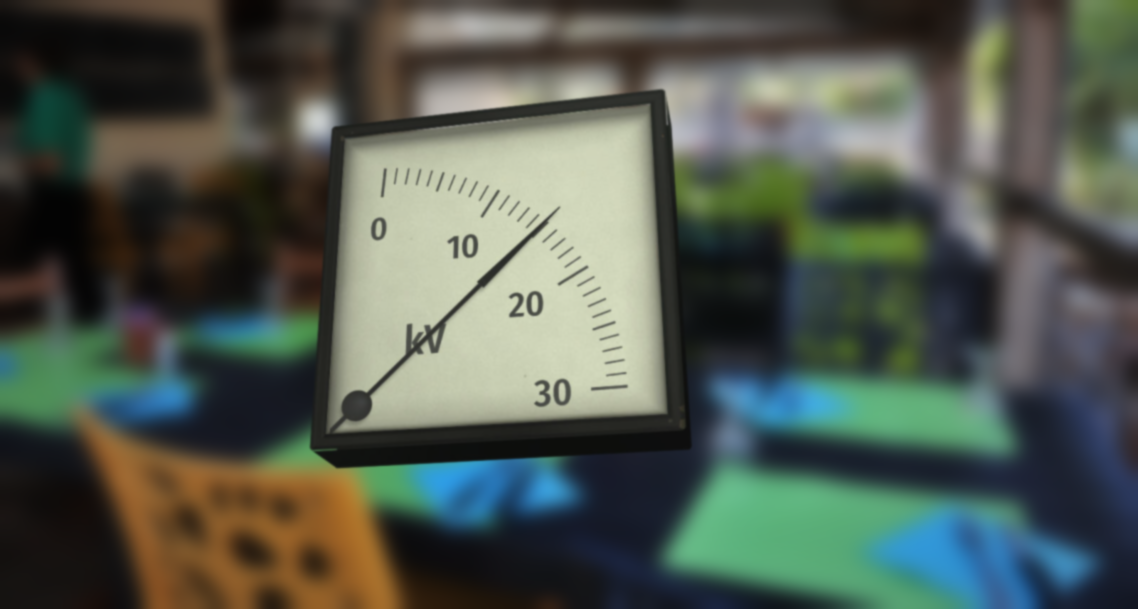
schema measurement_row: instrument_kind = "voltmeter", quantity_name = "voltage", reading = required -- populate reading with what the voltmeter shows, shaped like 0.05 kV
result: 15 kV
